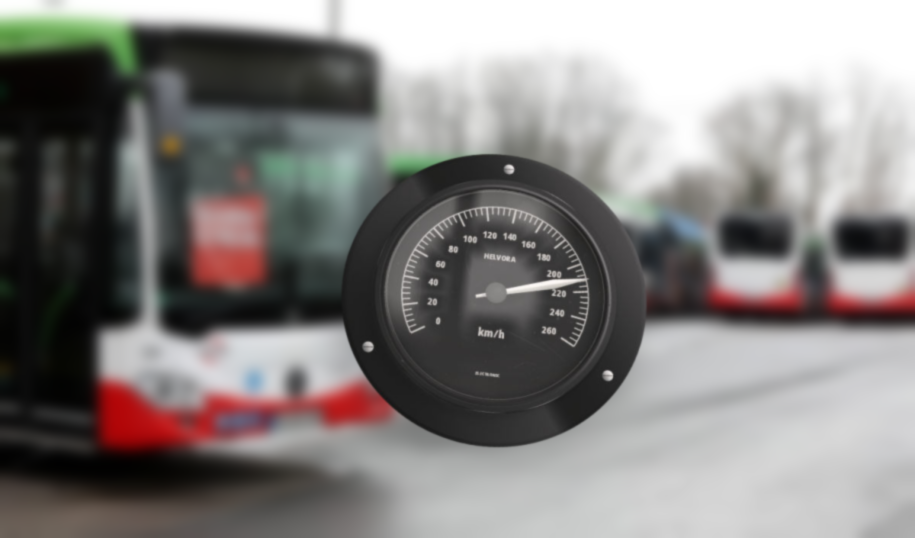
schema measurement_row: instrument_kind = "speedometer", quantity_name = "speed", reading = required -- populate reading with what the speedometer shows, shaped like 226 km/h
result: 212 km/h
